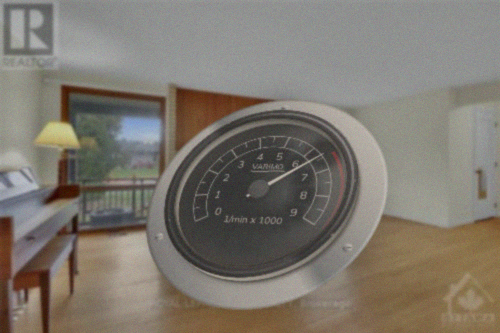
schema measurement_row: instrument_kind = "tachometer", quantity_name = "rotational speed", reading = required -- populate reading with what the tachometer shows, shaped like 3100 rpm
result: 6500 rpm
